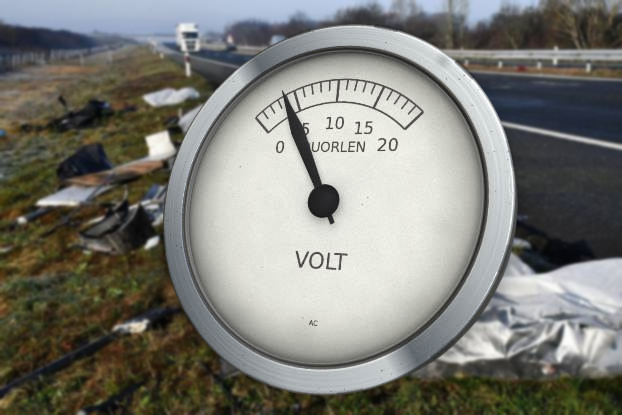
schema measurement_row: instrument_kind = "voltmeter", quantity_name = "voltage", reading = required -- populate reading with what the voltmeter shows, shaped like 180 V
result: 4 V
